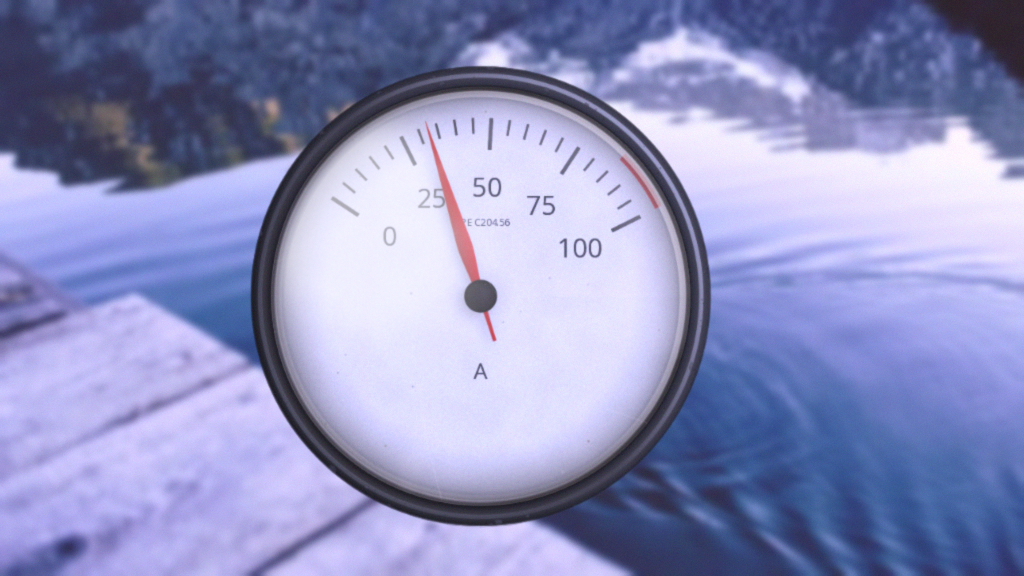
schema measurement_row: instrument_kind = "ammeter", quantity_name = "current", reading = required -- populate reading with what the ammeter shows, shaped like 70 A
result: 32.5 A
